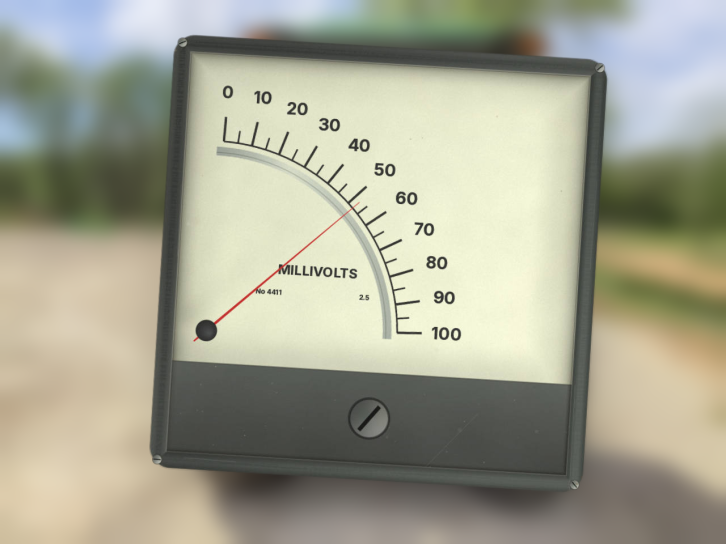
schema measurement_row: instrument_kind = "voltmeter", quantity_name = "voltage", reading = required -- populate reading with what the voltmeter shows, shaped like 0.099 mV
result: 52.5 mV
